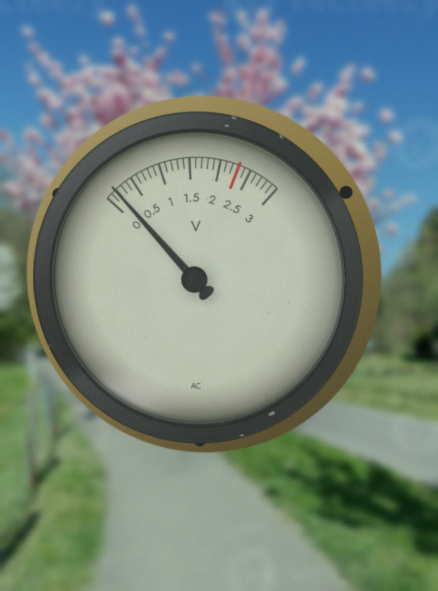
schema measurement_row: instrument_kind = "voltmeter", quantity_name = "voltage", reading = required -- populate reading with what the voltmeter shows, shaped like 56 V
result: 0.2 V
